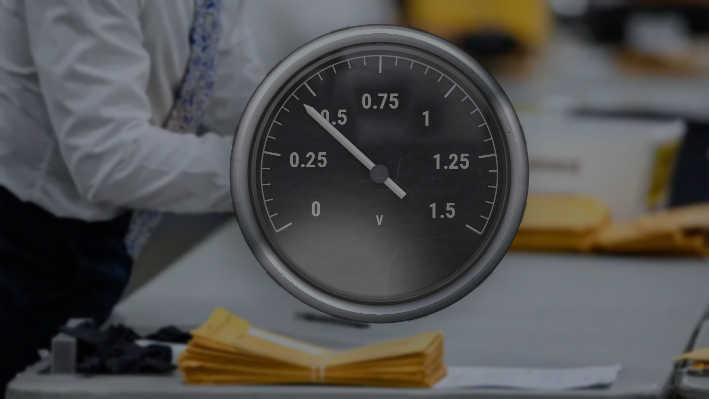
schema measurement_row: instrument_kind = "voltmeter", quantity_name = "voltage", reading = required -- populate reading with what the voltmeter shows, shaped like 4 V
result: 0.45 V
